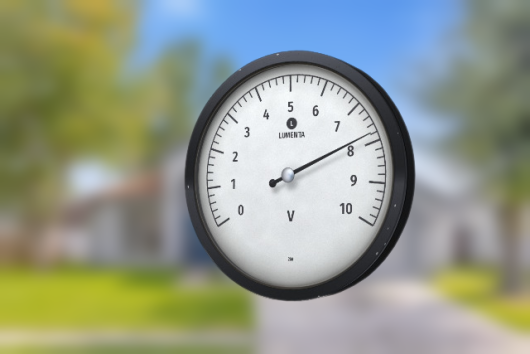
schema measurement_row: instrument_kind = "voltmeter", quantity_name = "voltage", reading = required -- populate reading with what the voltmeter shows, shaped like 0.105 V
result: 7.8 V
